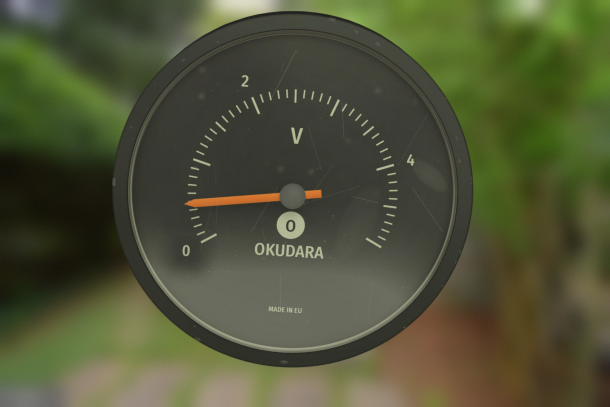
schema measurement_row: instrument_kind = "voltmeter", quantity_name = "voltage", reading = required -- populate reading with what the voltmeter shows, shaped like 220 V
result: 0.5 V
